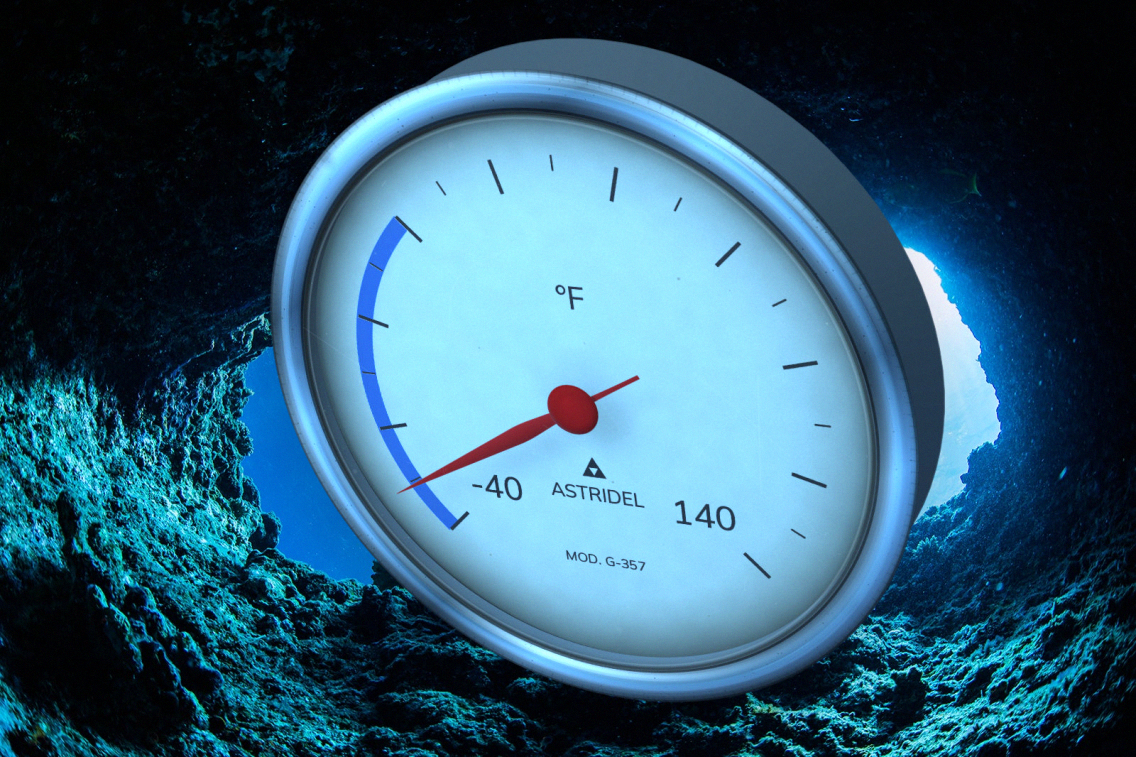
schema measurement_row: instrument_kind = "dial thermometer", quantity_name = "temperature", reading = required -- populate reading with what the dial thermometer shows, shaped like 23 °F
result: -30 °F
